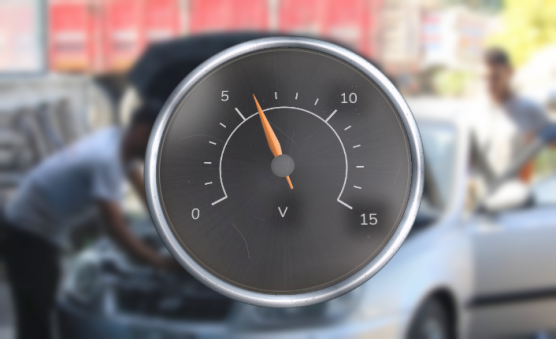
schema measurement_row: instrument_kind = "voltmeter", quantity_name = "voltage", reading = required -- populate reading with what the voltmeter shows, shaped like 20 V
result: 6 V
